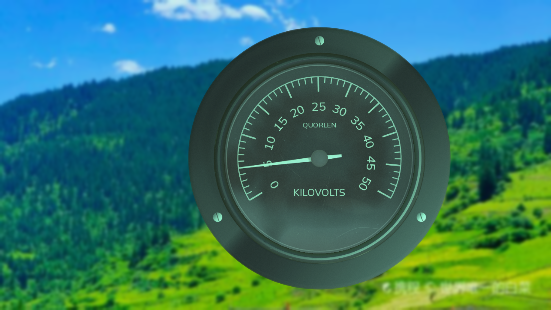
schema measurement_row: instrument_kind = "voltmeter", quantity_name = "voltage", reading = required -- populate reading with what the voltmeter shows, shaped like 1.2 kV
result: 5 kV
